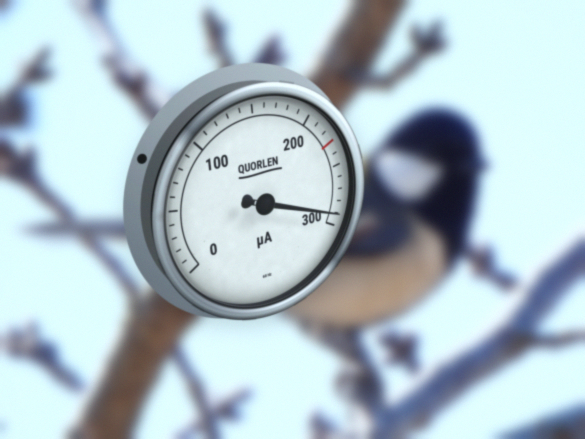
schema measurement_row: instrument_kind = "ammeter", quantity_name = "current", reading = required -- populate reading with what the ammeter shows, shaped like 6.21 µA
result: 290 µA
